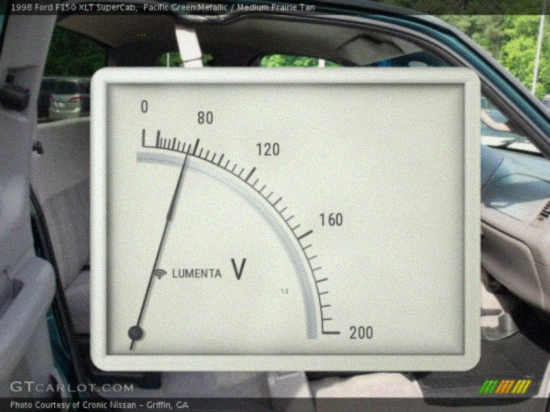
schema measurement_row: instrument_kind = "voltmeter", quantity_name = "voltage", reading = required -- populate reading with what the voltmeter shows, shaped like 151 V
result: 75 V
